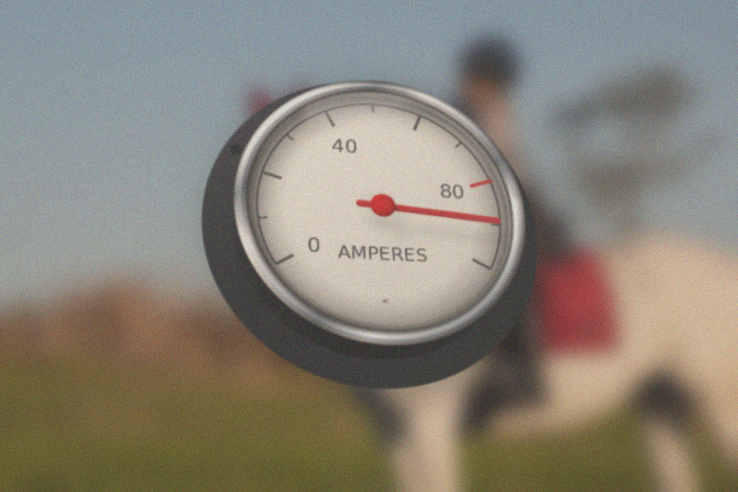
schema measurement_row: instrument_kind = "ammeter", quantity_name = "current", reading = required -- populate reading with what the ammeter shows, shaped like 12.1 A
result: 90 A
